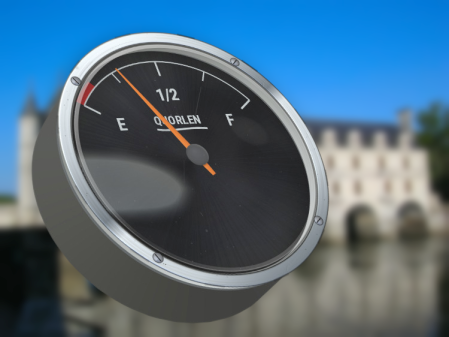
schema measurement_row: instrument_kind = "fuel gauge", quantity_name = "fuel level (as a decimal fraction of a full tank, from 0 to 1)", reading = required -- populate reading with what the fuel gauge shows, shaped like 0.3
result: 0.25
